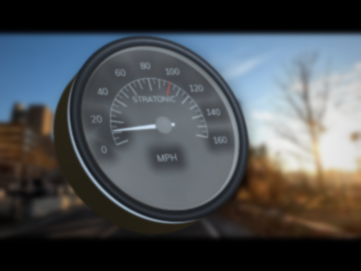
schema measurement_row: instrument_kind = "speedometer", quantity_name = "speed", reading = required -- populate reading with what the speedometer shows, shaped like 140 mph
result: 10 mph
